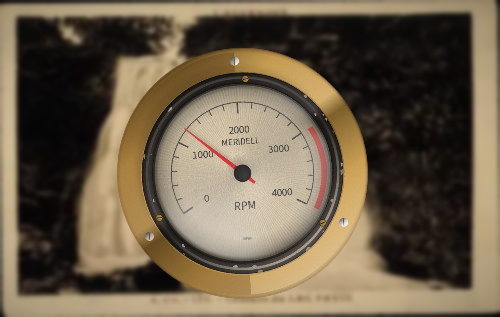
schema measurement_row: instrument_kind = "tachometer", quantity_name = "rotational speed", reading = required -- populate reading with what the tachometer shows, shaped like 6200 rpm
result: 1200 rpm
